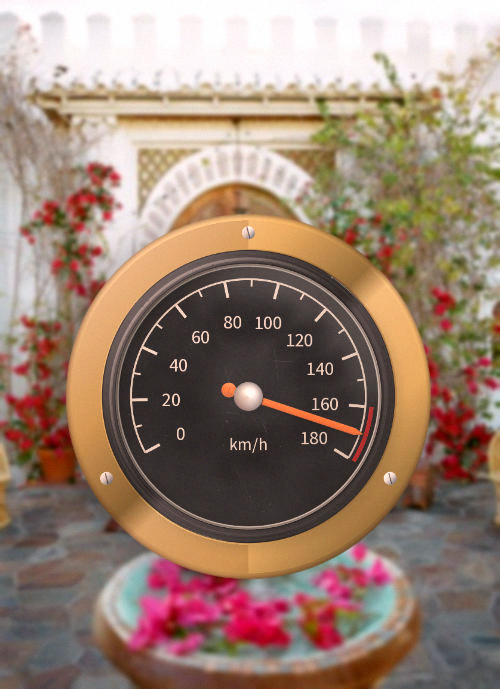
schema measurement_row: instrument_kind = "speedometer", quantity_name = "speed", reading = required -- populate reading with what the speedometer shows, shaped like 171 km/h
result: 170 km/h
